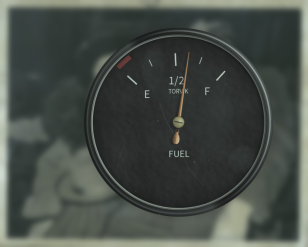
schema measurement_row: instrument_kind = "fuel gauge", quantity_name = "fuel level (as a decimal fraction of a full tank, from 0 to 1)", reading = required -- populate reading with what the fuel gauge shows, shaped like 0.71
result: 0.625
